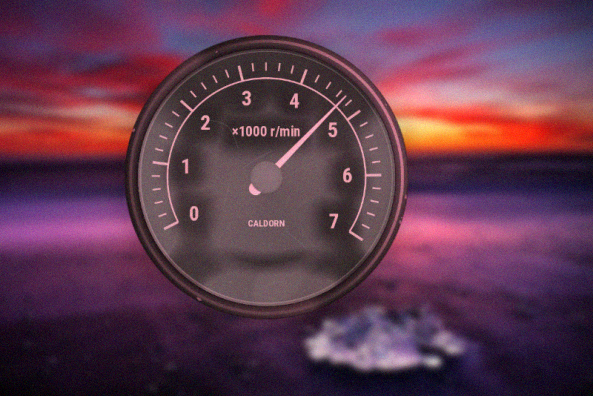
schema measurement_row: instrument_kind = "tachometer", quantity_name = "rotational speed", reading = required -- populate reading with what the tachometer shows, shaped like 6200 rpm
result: 4700 rpm
